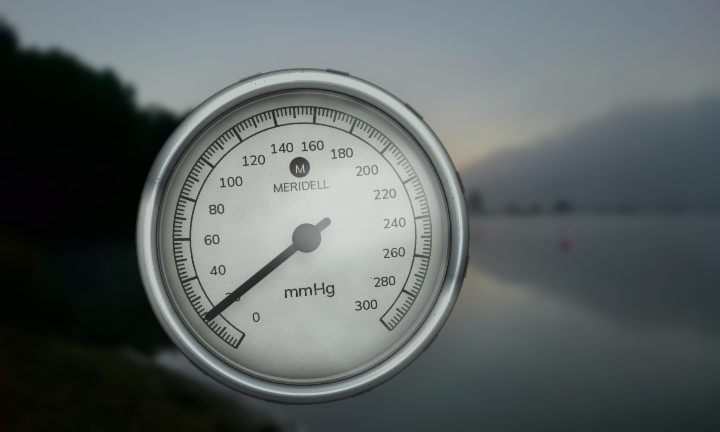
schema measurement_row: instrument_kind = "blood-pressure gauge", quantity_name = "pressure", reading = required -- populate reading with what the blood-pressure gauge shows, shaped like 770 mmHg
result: 20 mmHg
